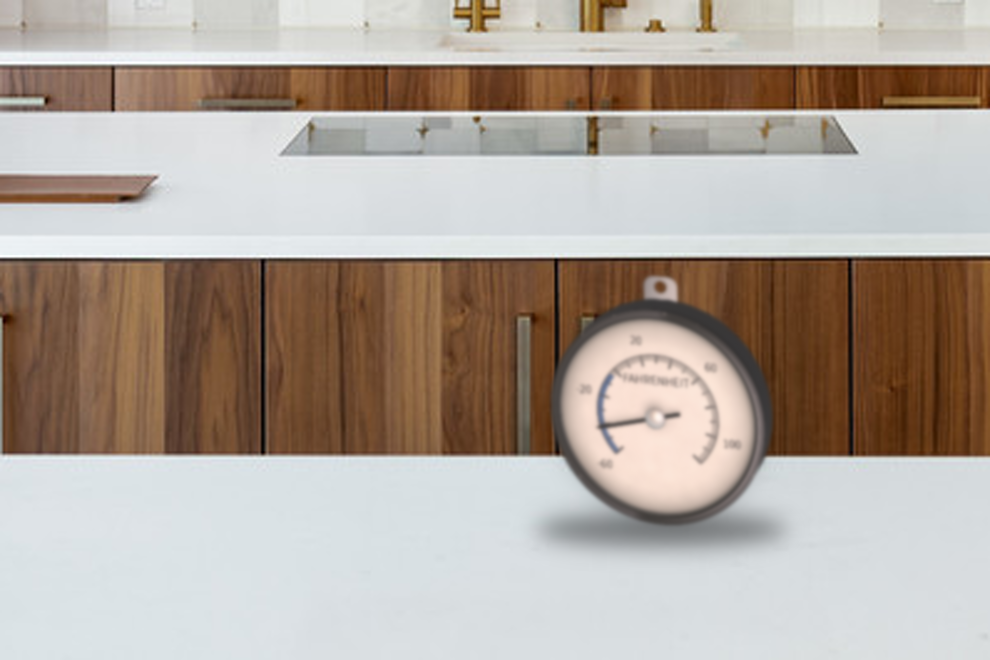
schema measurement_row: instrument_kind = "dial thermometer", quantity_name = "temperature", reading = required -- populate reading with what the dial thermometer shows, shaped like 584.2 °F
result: -40 °F
